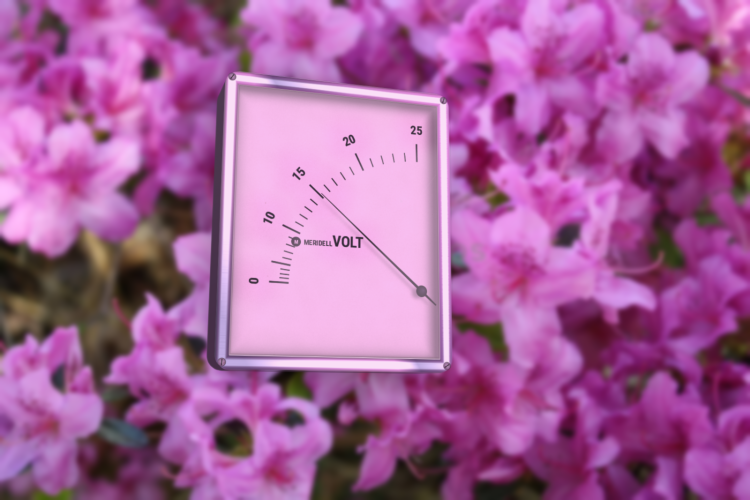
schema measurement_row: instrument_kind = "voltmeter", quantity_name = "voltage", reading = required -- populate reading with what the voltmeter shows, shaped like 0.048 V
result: 15 V
